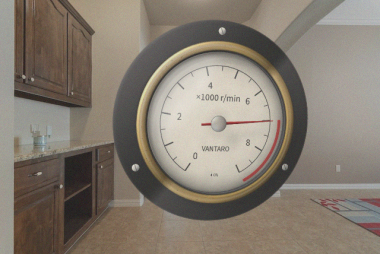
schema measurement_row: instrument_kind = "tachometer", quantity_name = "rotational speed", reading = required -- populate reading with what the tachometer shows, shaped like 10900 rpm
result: 7000 rpm
